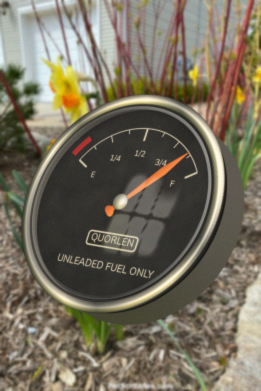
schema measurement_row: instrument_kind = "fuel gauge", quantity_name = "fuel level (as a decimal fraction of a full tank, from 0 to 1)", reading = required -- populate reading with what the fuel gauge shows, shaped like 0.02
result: 0.875
